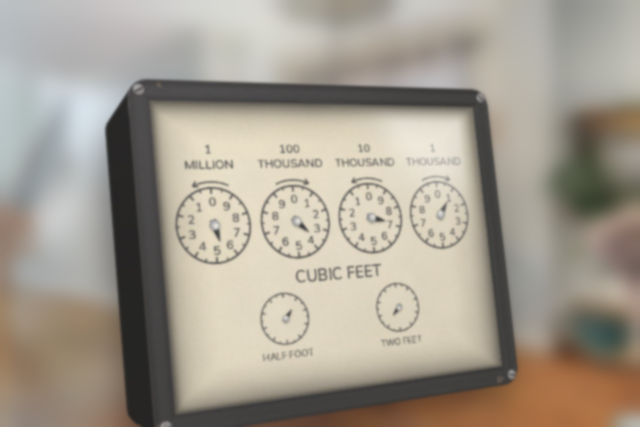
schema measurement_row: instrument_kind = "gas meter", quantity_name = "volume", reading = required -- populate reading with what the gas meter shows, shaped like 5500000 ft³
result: 537100 ft³
